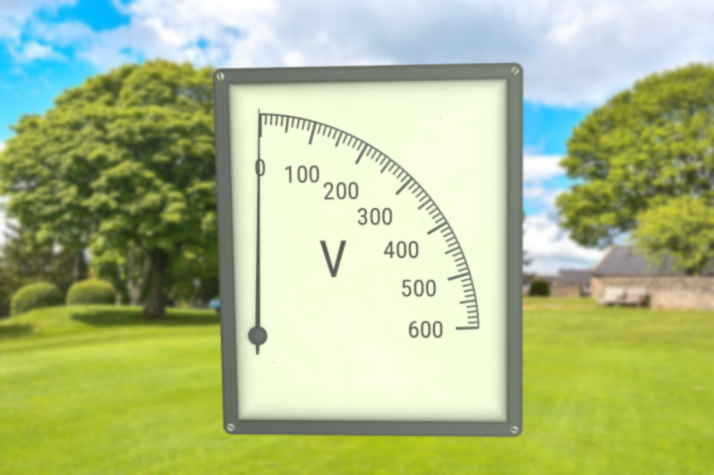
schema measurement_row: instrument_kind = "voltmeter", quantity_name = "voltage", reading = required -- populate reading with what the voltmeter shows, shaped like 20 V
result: 0 V
